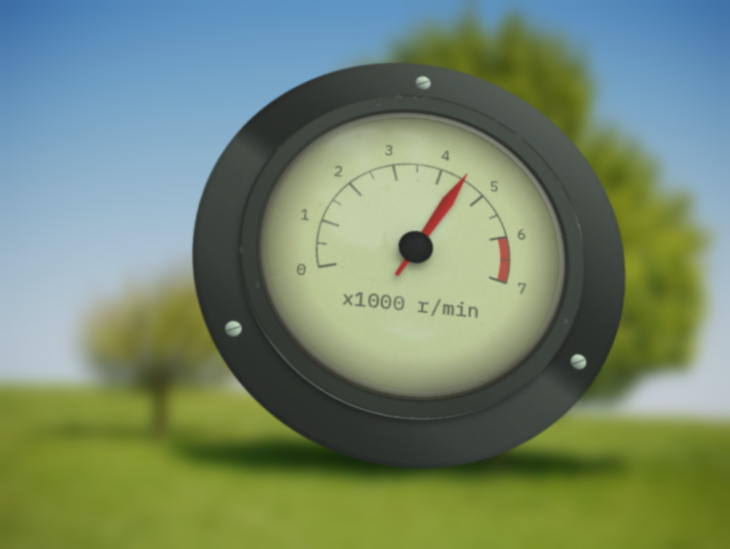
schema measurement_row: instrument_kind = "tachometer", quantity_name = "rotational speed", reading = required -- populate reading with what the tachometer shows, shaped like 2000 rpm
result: 4500 rpm
